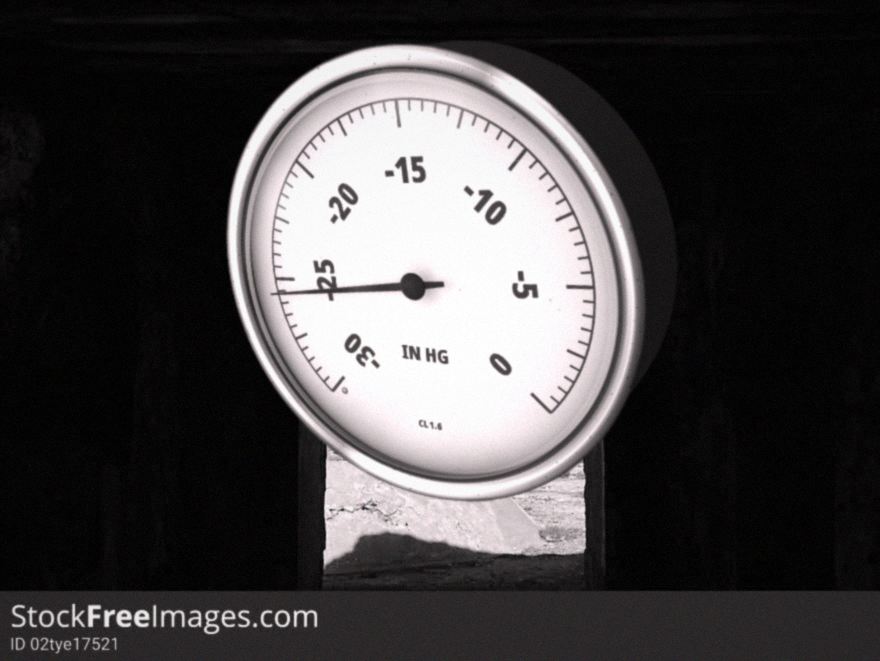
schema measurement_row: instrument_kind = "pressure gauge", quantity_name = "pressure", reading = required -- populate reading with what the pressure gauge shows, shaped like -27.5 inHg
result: -25.5 inHg
